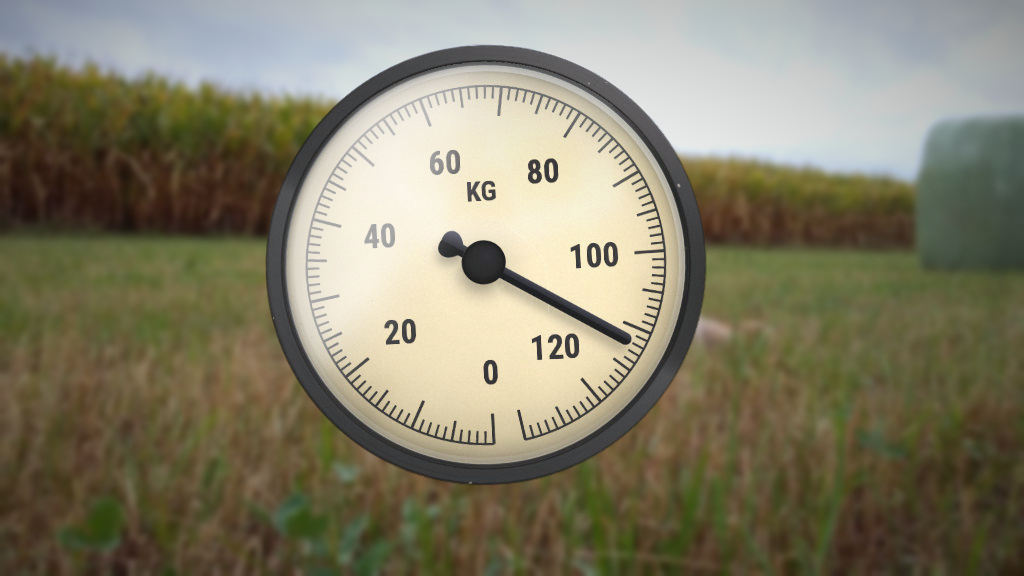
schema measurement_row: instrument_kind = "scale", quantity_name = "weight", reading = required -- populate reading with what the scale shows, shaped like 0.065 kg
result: 112 kg
